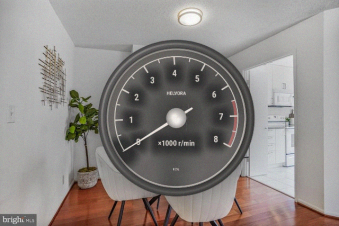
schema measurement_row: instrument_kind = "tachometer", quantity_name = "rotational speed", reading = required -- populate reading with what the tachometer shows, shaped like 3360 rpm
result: 0 rpm
